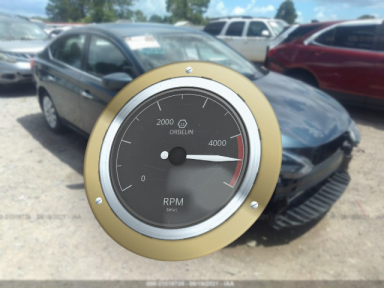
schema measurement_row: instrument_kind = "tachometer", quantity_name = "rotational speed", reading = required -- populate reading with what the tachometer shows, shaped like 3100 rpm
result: 4500 rpm
